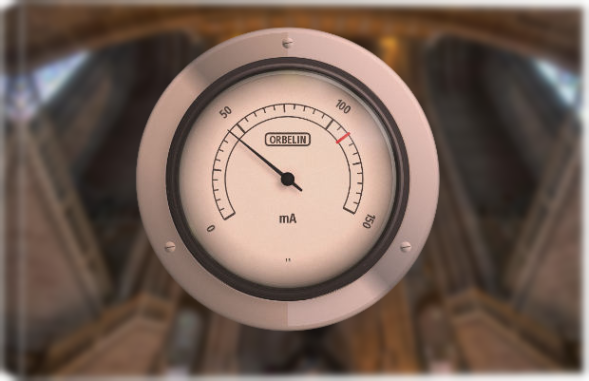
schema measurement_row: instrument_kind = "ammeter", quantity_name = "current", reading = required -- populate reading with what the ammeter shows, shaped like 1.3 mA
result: 45 mA
